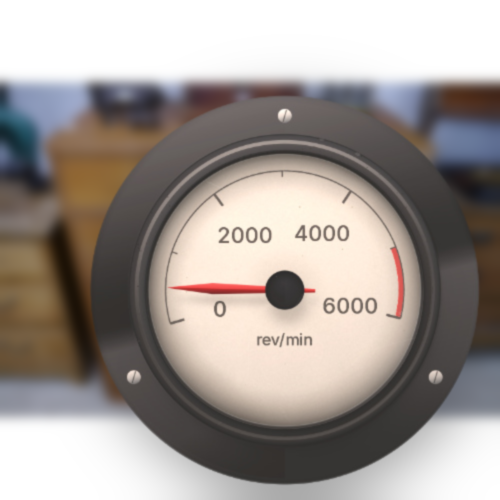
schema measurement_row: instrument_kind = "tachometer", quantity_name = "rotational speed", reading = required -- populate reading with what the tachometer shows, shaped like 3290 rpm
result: 500 rpm
